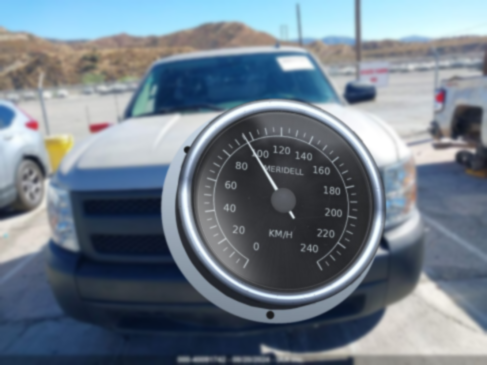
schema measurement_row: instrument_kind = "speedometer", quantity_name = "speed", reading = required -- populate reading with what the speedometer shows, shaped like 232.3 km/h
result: 95 km/h
